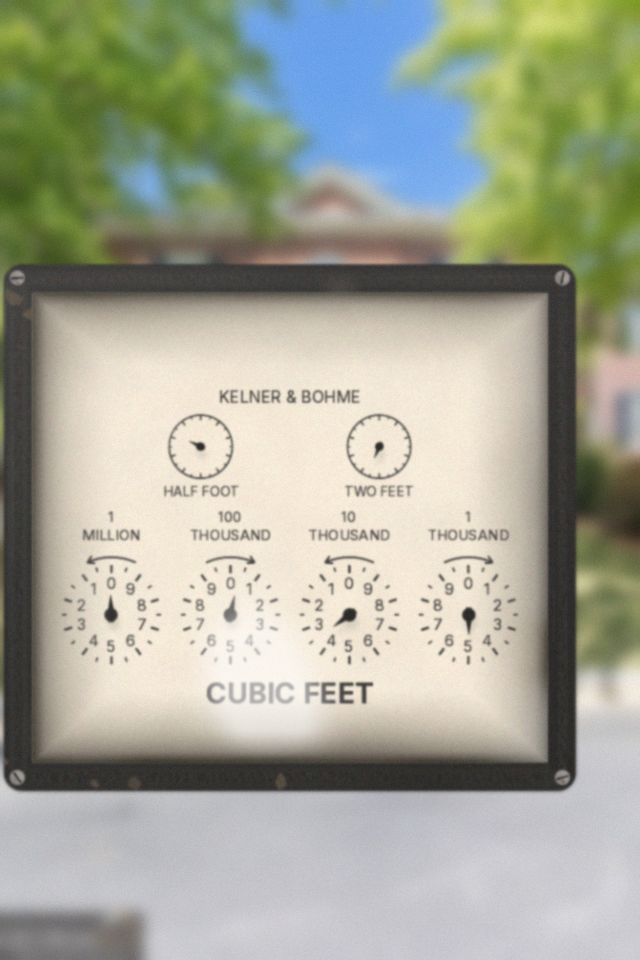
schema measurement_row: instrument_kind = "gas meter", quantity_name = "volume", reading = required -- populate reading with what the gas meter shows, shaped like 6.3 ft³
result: 3500 ft³
